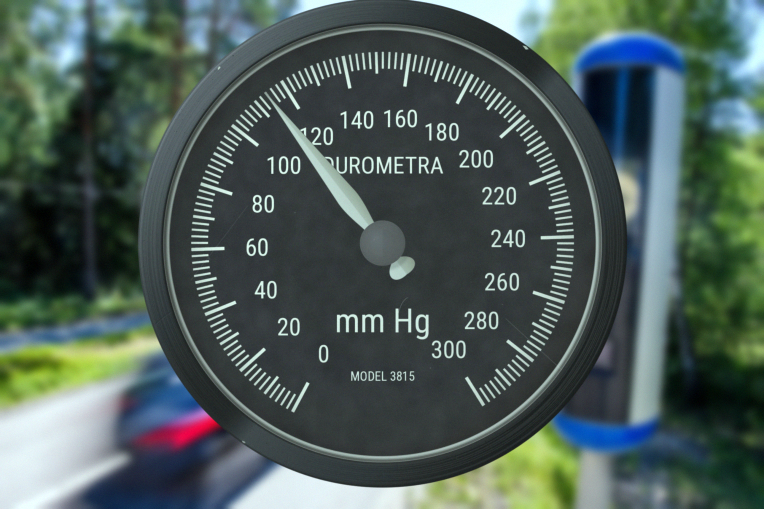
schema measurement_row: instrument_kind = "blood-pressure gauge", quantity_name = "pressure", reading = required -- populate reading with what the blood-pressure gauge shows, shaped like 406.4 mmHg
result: 114 mmHg
